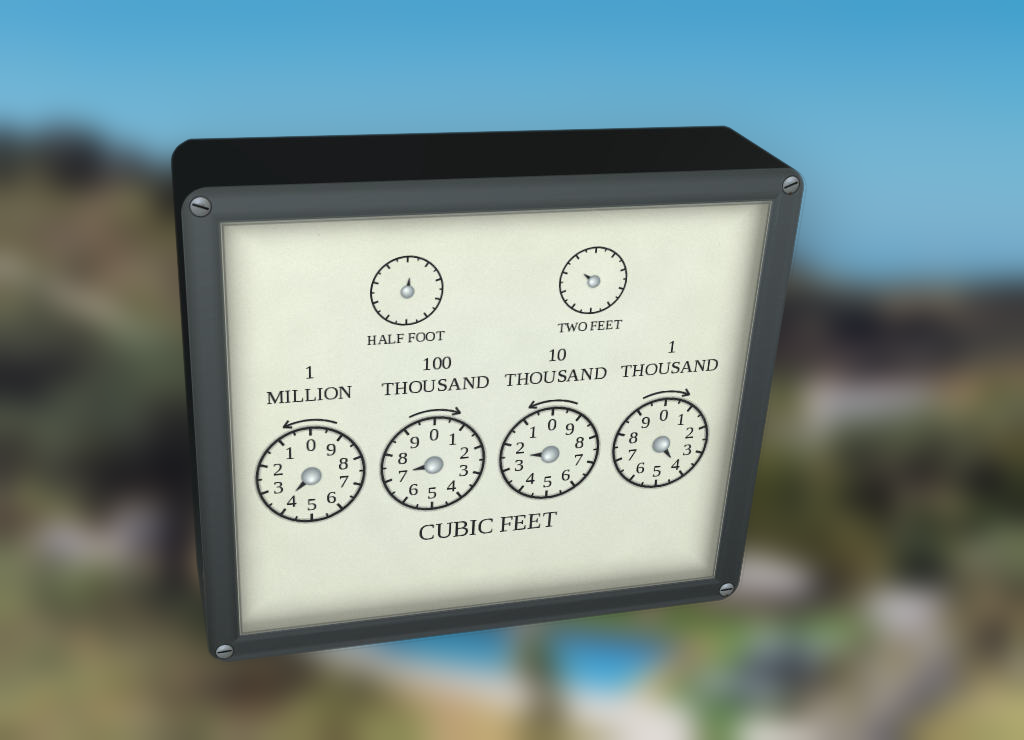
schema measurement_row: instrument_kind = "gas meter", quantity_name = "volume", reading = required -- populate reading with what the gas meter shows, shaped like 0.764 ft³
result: 372400 ft³
